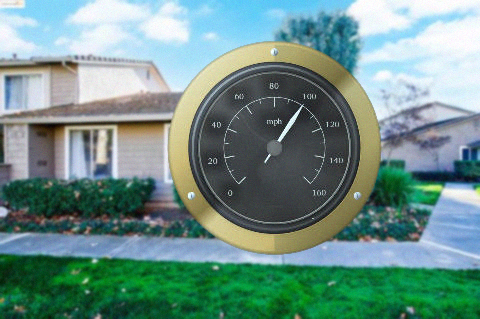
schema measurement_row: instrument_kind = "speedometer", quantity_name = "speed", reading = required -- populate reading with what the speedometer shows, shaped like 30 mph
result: 100 mph
